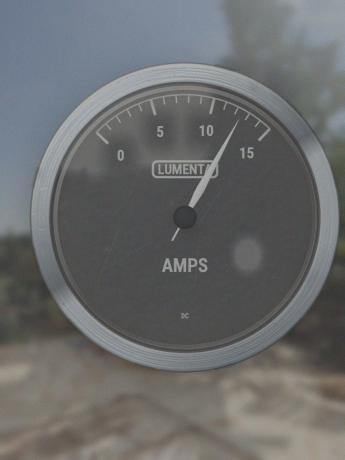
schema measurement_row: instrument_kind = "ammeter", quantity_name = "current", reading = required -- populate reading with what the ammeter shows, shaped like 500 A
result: 12.5 A
